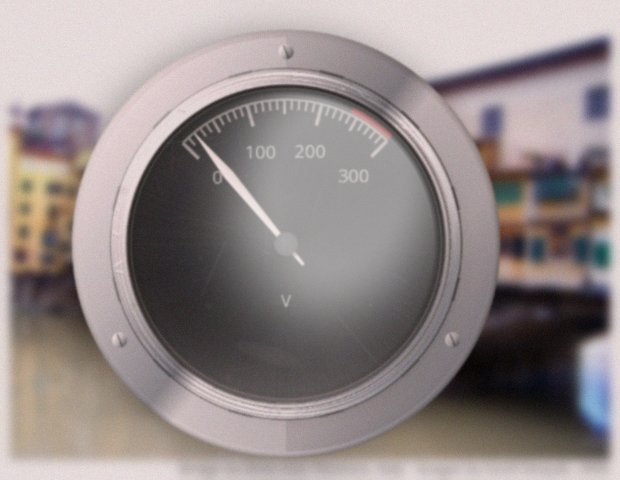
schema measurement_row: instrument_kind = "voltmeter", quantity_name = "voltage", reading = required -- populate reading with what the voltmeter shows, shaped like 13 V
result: 20 V
